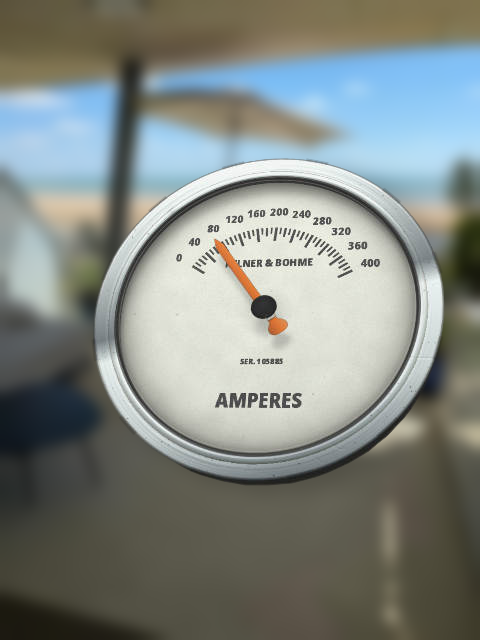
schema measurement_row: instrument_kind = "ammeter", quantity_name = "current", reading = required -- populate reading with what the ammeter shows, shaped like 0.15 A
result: 70 A
